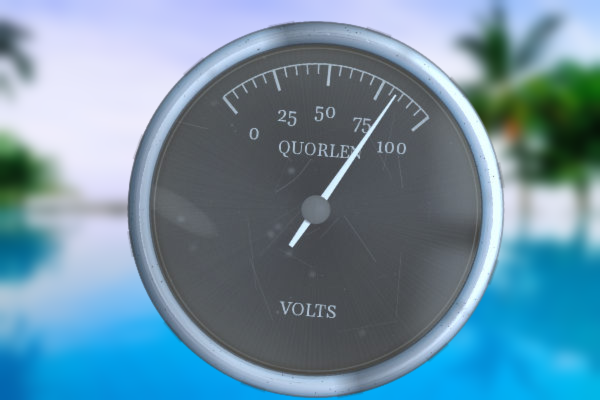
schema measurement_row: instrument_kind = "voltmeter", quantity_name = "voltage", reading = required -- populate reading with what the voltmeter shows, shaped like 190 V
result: 82.5 V
